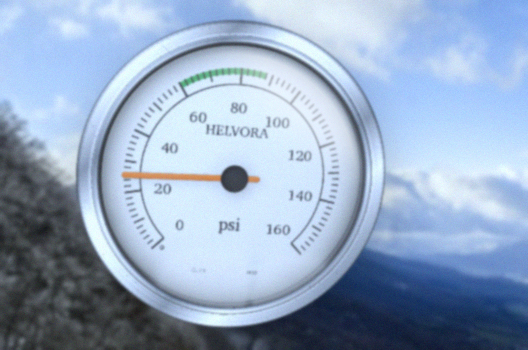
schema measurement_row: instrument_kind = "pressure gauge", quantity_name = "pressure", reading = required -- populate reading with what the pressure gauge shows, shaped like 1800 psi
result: 26 psi
